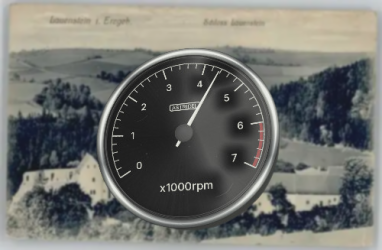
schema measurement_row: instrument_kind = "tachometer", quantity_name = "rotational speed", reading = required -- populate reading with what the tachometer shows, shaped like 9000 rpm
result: 4400 rpm
